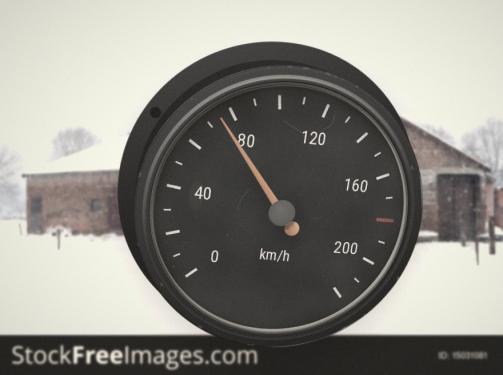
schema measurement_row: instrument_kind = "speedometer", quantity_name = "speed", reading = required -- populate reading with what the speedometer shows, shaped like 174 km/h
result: 75 km/h
